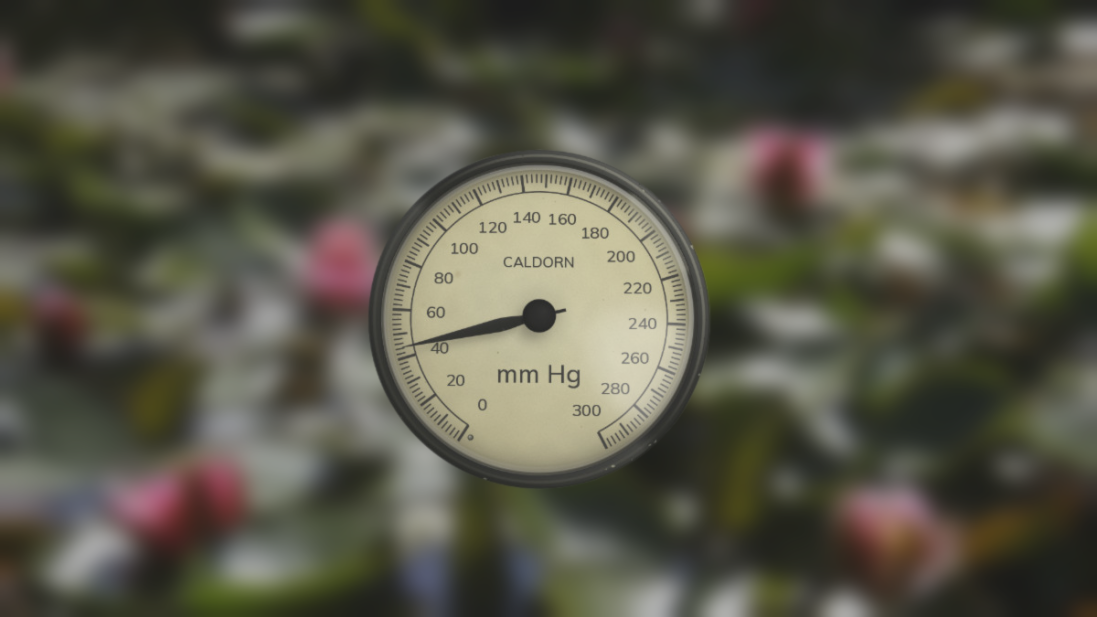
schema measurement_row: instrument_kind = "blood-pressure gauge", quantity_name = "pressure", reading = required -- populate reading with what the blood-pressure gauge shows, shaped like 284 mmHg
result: 44 mmHg
